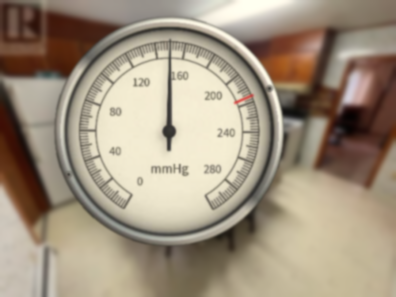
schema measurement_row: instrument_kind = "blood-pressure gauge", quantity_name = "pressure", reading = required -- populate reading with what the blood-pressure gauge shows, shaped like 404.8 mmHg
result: 150 mmHg
